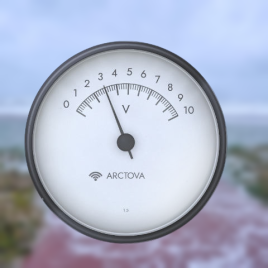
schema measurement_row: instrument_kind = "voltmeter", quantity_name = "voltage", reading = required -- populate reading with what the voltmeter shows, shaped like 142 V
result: 3 V
